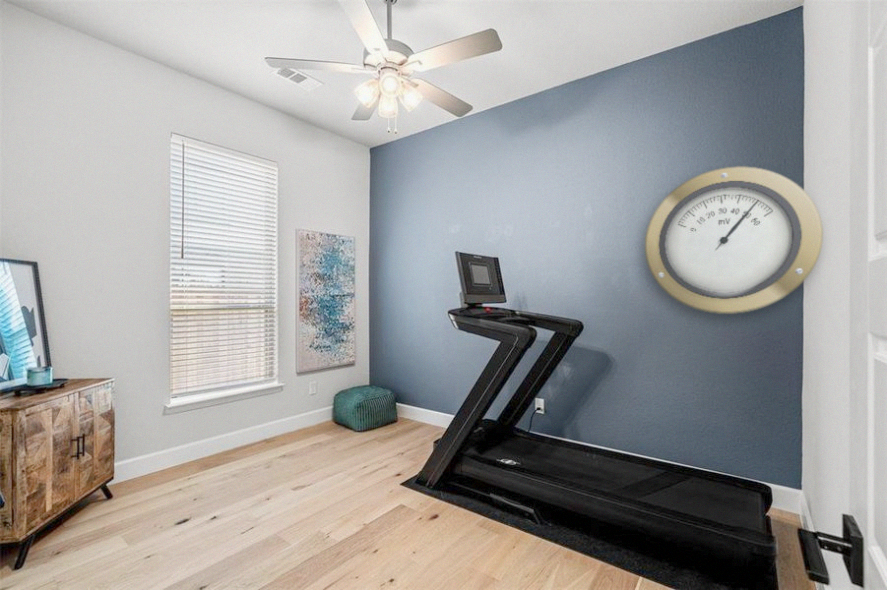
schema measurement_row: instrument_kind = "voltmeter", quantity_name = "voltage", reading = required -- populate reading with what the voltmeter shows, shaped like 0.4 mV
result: 50 mV
